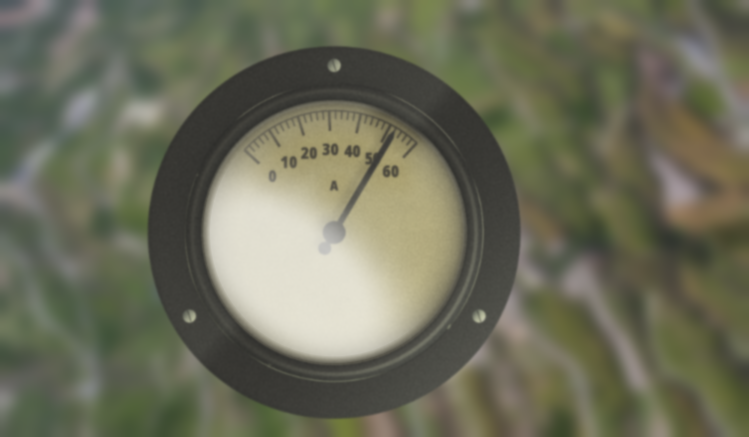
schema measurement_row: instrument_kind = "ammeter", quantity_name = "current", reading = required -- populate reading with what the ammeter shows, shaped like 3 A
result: 52 A
